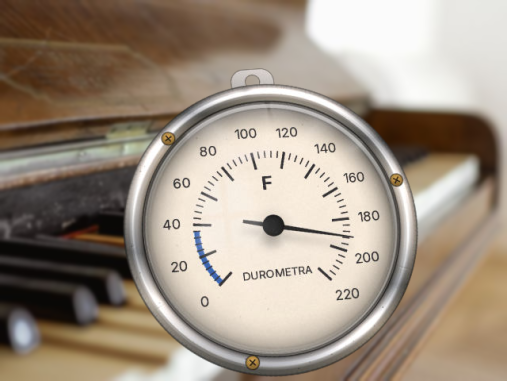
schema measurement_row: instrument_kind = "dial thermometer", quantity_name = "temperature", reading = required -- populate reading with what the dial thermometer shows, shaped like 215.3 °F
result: 192 °F
